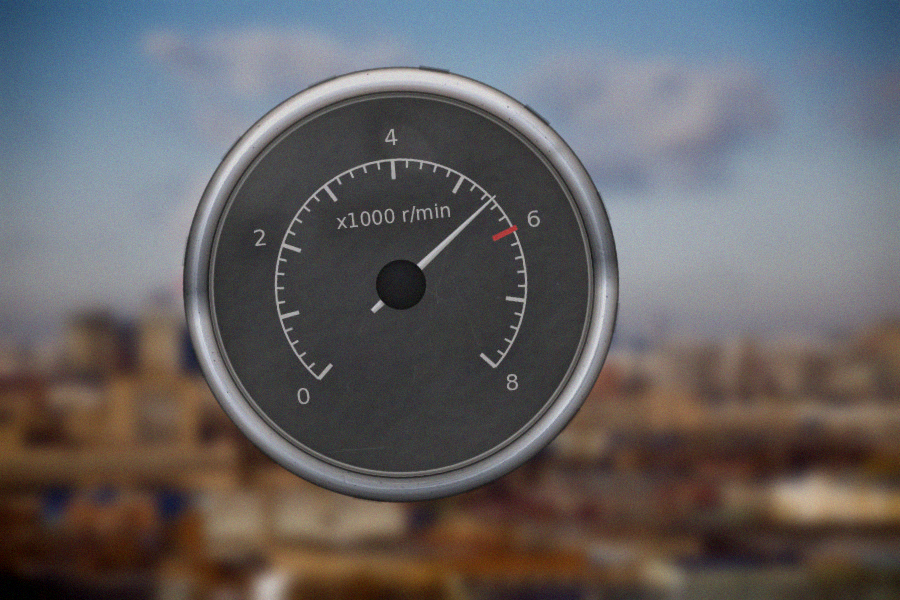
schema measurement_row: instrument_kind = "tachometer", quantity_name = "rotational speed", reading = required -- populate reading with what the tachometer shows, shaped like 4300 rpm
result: 5500 rpm
